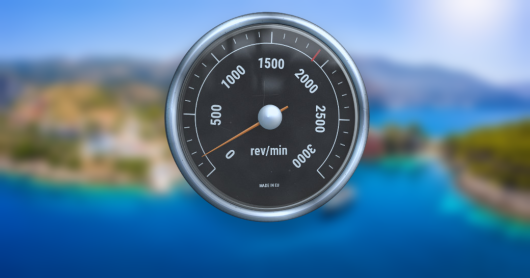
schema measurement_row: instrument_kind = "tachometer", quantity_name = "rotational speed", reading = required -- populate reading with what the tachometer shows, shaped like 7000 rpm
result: 150 rpm
